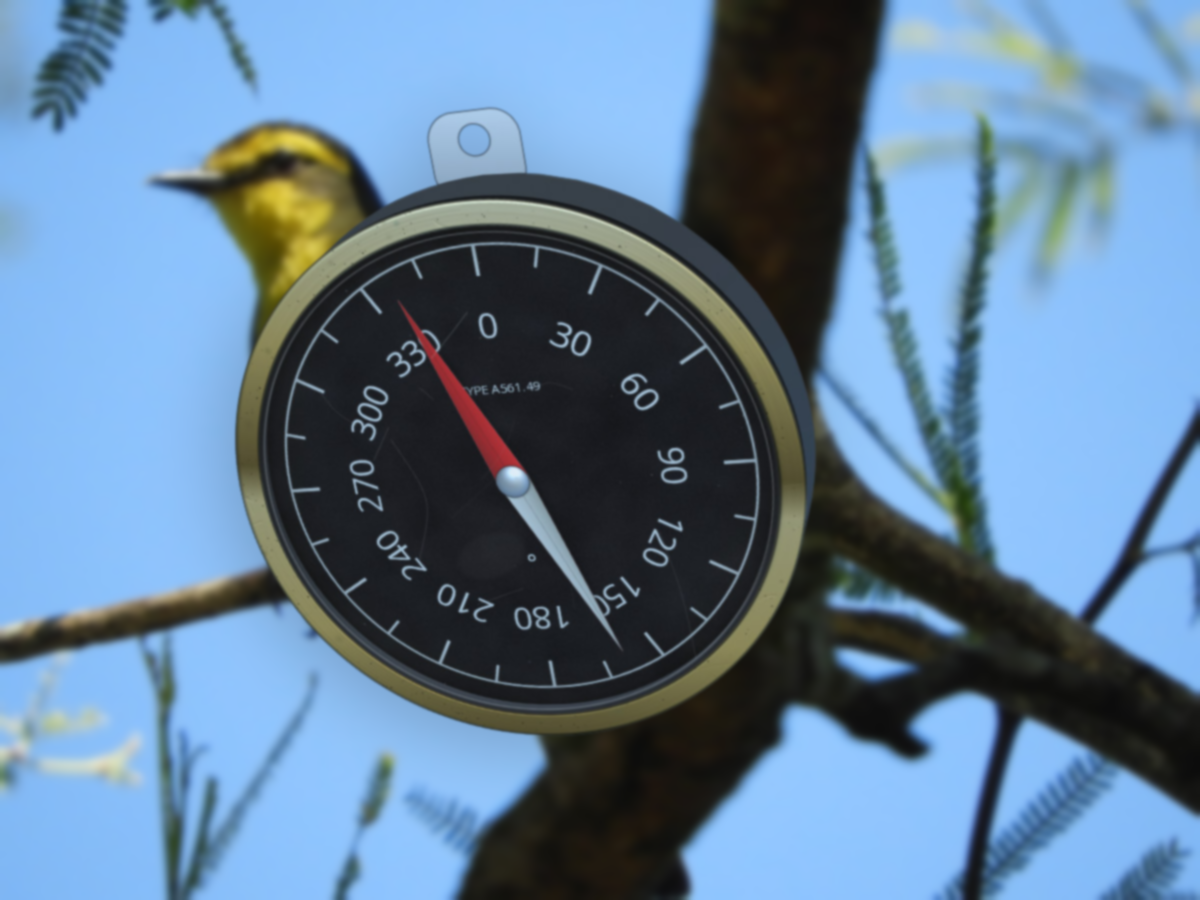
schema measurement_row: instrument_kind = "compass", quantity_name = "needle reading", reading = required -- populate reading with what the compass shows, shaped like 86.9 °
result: 337.5 °
